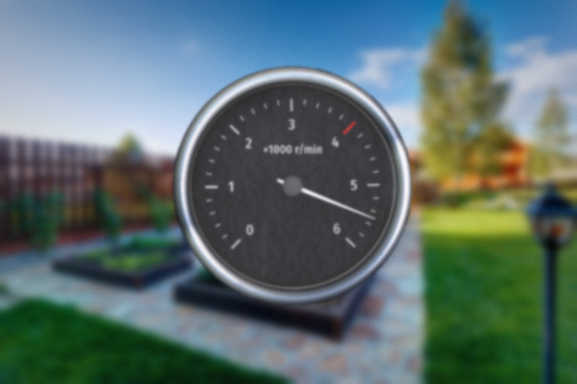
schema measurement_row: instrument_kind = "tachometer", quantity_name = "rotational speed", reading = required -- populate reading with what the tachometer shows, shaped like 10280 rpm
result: 5500 rpm
